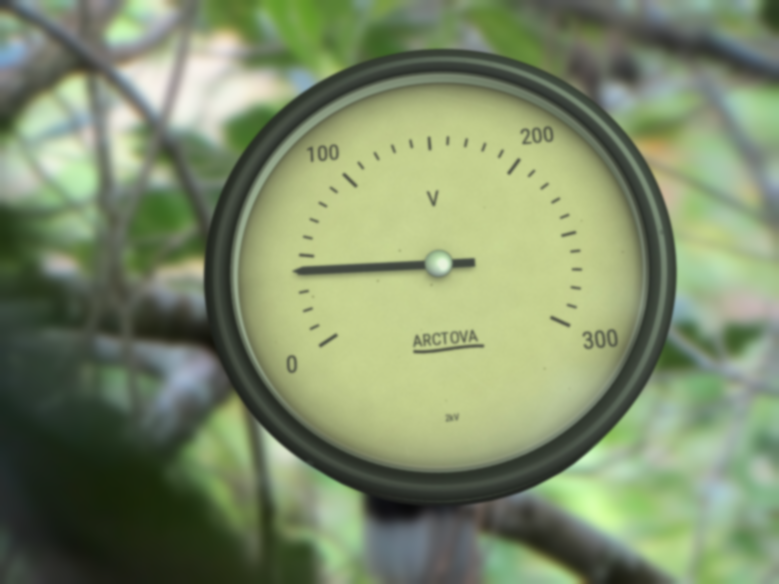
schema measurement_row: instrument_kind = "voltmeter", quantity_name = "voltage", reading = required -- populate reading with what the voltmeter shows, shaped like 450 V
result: 40 V
